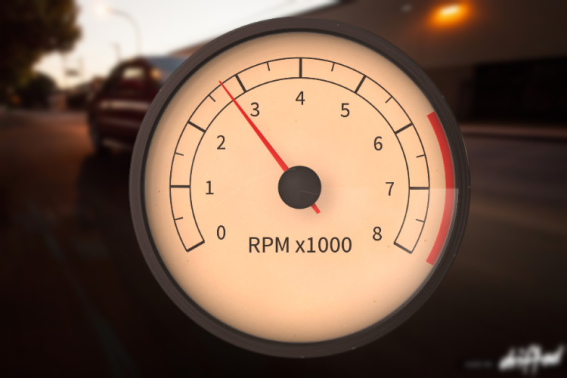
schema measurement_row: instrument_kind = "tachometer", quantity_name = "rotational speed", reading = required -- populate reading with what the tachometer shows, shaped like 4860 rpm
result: 2750 rpm
